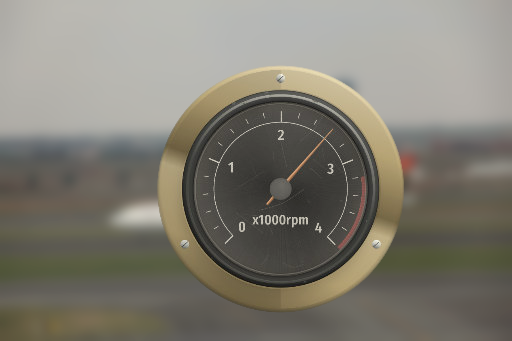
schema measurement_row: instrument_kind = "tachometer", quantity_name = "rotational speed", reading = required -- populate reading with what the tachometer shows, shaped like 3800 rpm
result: 2600 rpm
